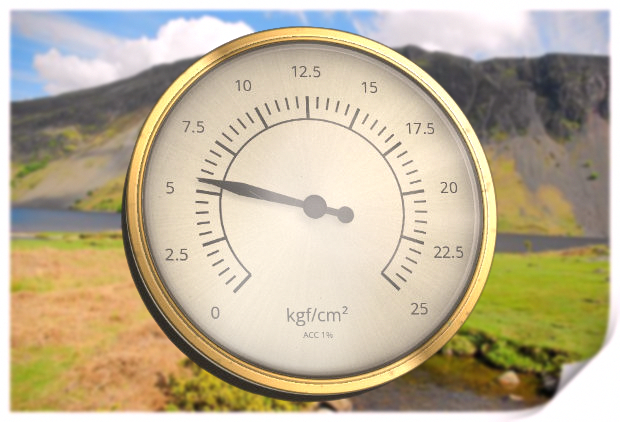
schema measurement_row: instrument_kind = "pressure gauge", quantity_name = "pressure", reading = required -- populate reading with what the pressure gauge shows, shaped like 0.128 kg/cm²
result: 5.5 kg/cm²
